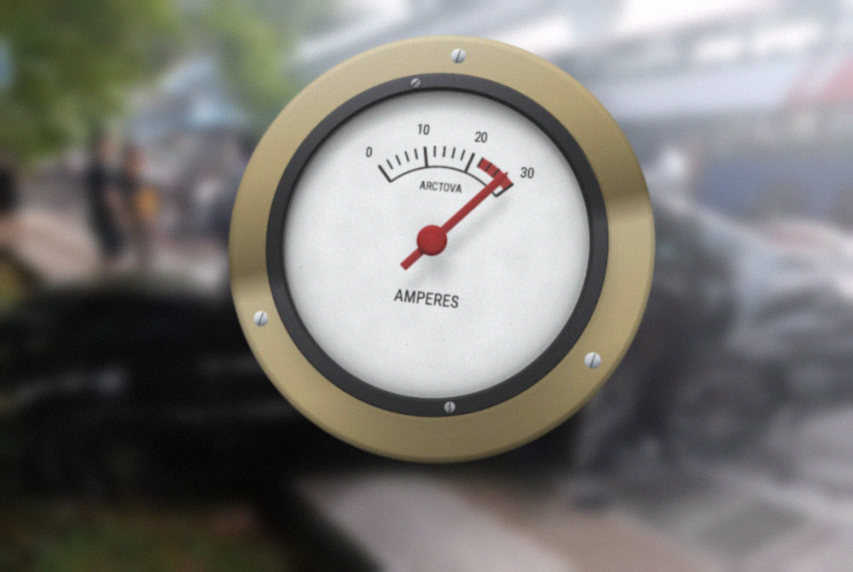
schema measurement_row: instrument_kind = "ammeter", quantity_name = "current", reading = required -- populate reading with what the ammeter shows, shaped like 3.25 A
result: 28 A
